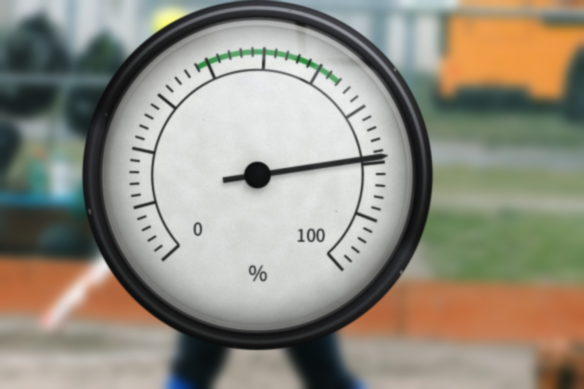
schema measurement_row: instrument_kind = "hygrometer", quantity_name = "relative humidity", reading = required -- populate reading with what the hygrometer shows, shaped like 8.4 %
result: 79 %
